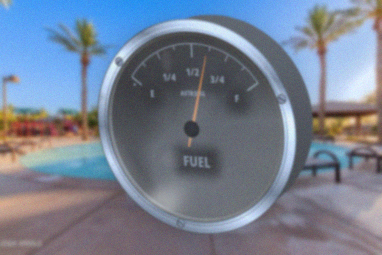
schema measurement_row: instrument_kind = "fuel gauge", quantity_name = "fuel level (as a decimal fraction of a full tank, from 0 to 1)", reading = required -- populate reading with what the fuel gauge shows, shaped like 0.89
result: 0.625
